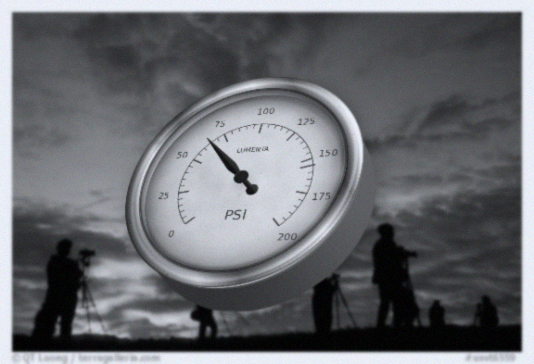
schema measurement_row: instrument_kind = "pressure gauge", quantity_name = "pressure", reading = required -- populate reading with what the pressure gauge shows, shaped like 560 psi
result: 65 psi
